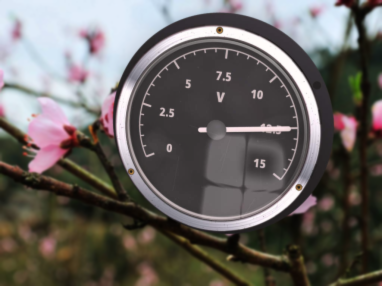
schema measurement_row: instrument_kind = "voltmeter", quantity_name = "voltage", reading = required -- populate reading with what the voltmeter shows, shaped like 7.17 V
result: 12.5 V
